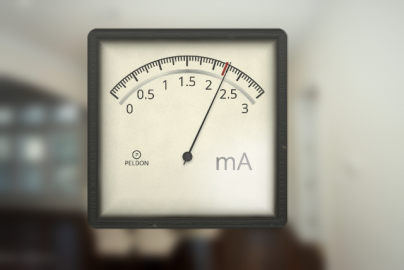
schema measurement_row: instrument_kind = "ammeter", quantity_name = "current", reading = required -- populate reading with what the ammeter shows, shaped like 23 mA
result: 2.25 mA
